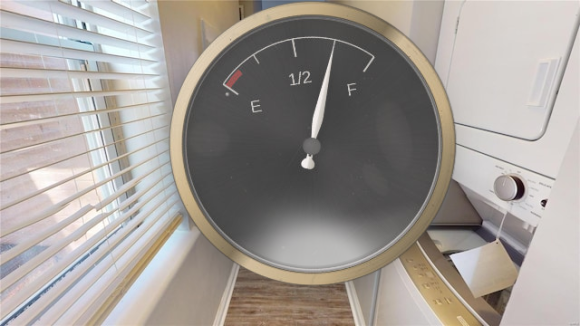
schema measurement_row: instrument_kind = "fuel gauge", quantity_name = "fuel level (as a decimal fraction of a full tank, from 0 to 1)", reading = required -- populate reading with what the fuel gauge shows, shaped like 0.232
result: 0.75
